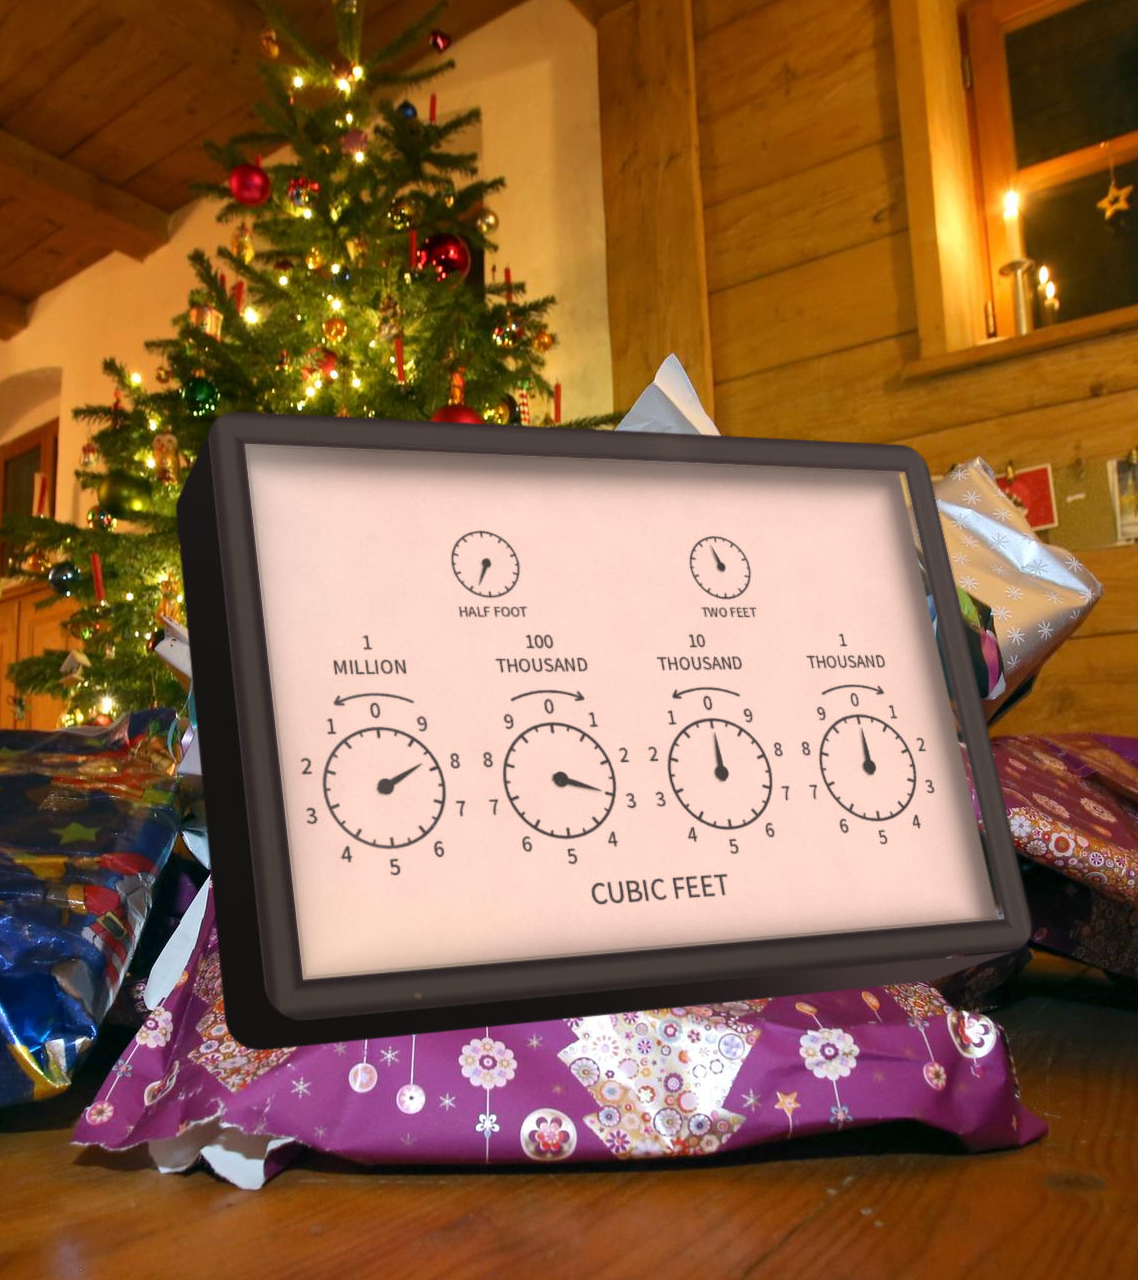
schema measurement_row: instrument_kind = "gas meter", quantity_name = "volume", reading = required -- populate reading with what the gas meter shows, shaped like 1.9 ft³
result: 830000 ft³
